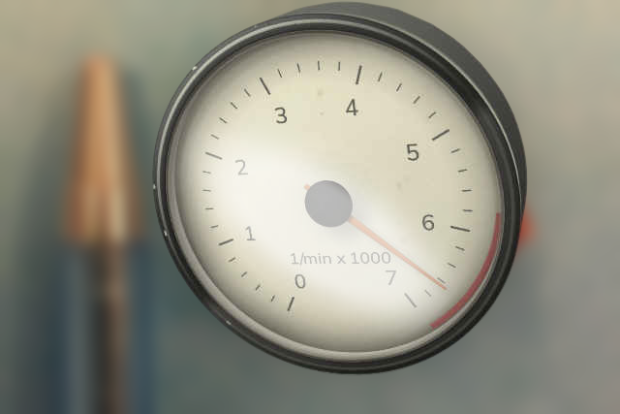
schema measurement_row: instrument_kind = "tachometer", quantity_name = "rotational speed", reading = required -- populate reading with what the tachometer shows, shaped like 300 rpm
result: 6600 rpm
